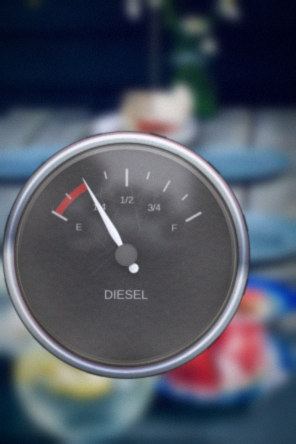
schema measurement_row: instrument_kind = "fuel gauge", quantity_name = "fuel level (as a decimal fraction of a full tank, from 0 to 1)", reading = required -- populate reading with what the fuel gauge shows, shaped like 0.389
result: 0.25
